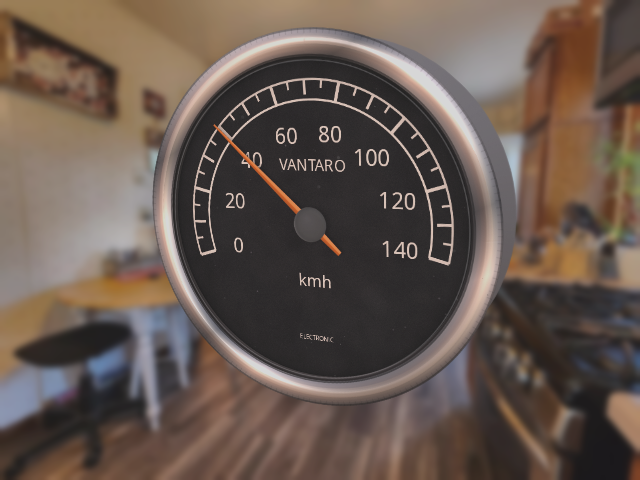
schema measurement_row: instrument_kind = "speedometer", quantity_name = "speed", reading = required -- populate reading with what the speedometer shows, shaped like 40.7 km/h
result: 40 km/h
